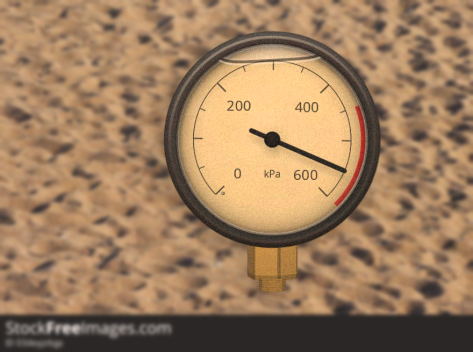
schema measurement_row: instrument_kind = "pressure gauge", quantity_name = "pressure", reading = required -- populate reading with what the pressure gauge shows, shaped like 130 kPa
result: 550 kPa
